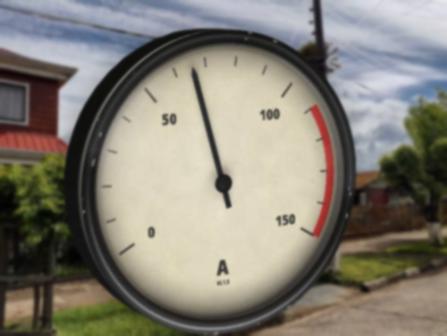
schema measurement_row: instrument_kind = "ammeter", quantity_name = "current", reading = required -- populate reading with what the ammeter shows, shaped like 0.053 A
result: 65 A
